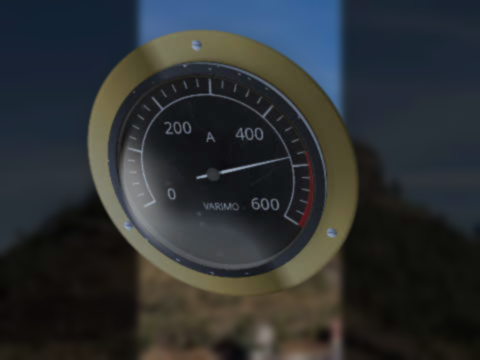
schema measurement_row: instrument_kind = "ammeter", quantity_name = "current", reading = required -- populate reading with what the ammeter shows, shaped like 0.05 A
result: 480 A
